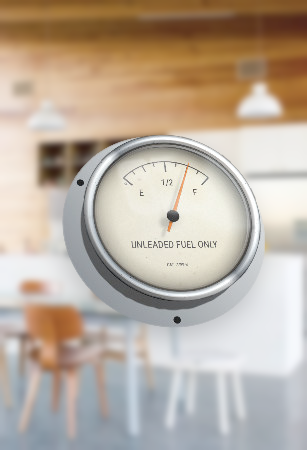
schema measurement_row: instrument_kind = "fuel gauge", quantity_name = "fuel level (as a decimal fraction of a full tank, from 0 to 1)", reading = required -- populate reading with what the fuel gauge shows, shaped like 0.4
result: 0.75
